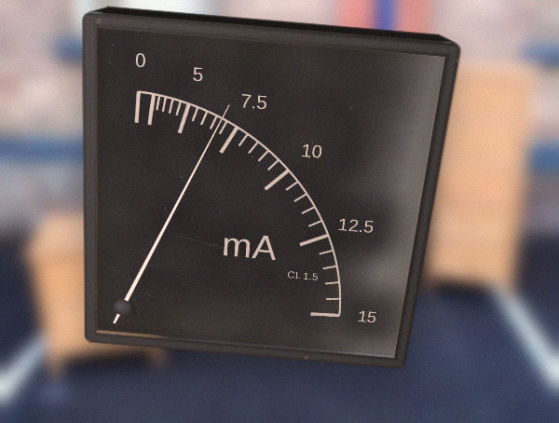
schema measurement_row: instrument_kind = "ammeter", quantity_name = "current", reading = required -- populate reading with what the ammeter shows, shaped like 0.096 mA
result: 6.75 mA
